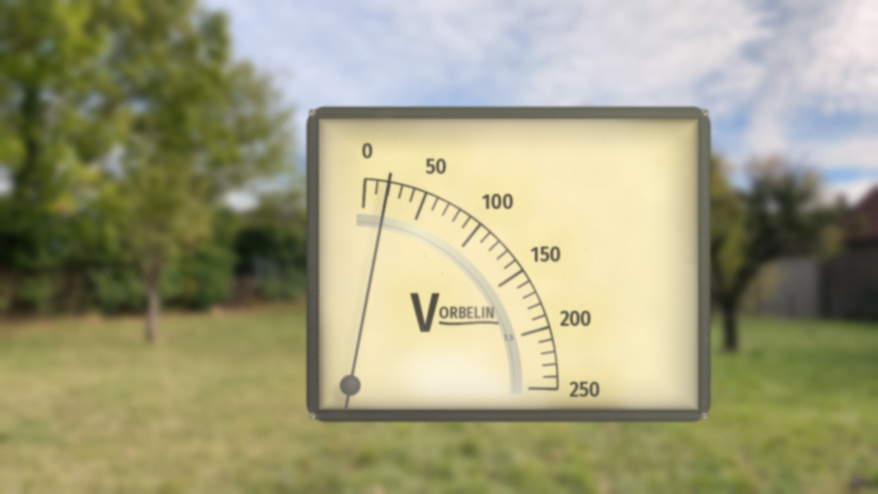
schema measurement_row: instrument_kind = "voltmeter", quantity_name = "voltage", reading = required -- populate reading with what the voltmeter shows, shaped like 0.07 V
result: 20 V
